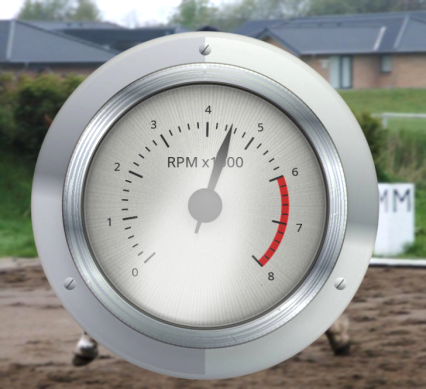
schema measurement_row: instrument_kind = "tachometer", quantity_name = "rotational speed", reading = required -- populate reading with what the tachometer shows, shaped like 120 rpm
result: 4500 rpm
